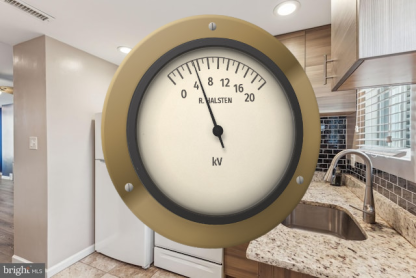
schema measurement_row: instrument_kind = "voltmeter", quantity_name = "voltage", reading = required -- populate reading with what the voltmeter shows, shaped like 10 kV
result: 5 kV
